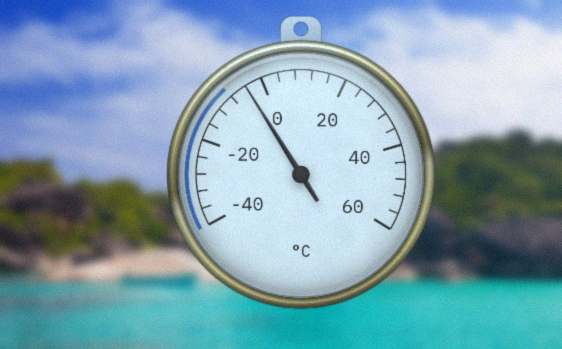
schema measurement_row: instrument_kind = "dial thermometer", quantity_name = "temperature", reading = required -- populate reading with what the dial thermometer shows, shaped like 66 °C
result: -4 °C
